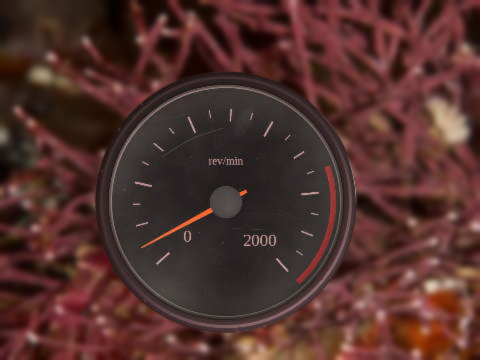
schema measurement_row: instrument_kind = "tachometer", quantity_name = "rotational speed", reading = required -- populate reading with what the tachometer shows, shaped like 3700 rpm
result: 100 rpm
